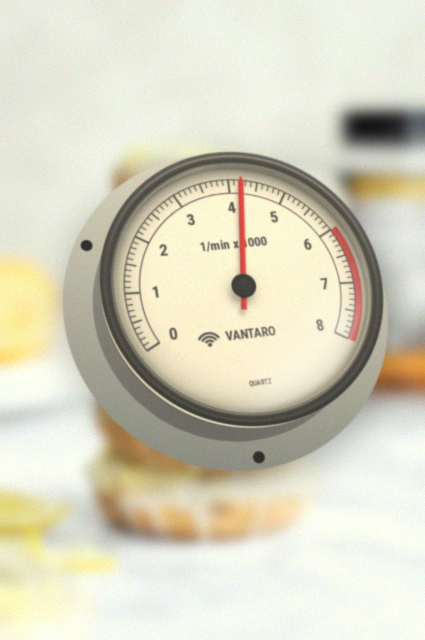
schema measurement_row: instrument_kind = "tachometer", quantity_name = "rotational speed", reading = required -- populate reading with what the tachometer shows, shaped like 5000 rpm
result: 4200 rpm
